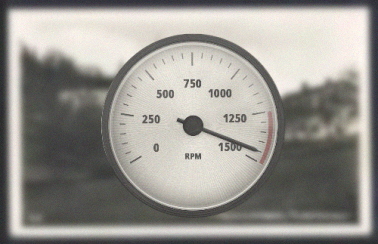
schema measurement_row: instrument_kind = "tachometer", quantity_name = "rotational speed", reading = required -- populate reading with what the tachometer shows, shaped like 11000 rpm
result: 1450 rpm
